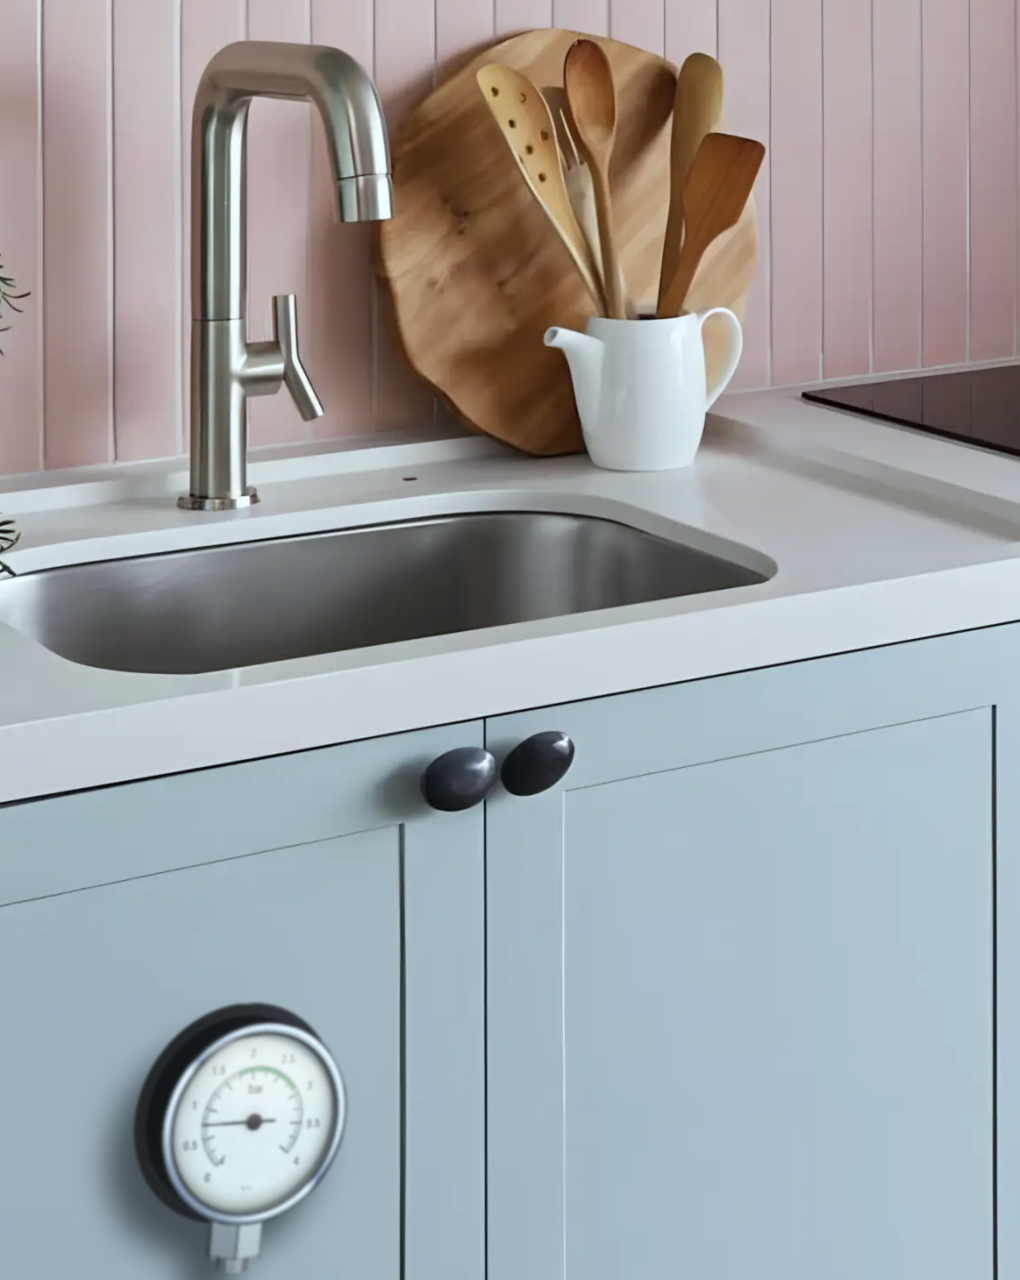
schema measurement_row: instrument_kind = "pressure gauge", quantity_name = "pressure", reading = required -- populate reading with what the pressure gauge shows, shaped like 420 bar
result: 0.75 bar
